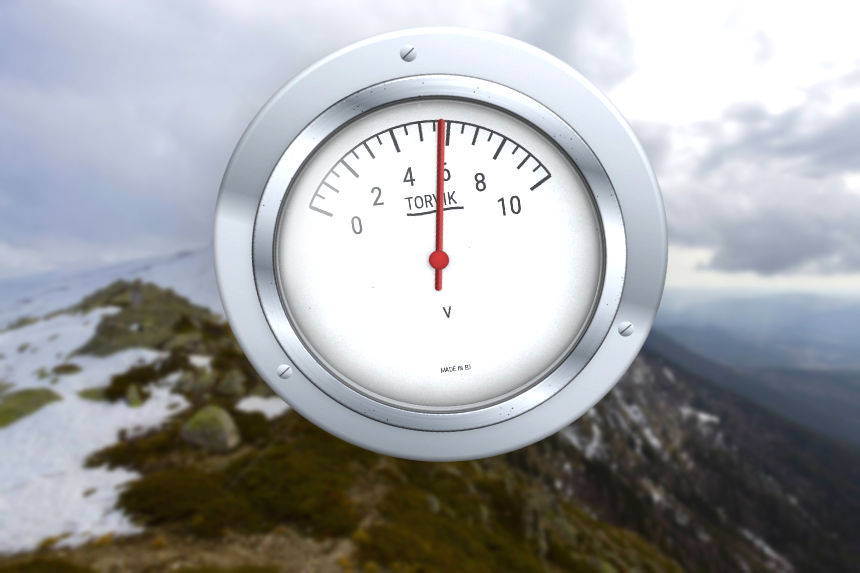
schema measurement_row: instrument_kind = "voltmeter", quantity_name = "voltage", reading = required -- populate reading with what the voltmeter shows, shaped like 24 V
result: 5.75 V
